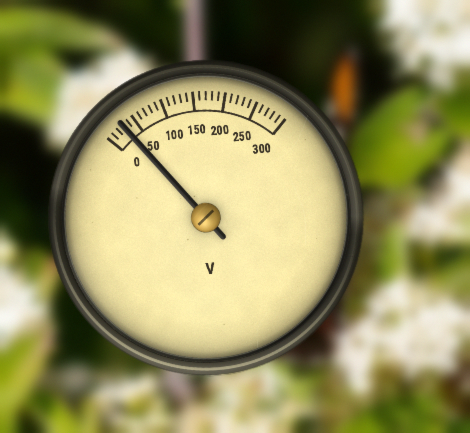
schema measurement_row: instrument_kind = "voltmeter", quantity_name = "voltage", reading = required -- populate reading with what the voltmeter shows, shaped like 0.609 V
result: 30 V
